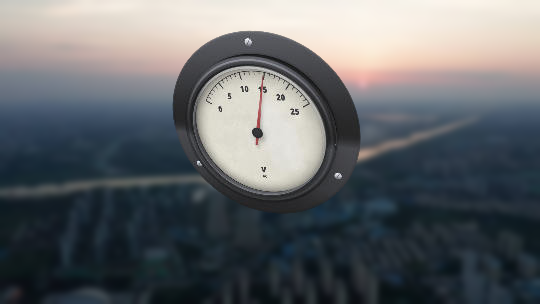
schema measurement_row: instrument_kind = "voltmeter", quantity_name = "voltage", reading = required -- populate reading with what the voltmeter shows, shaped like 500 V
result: 15 V
